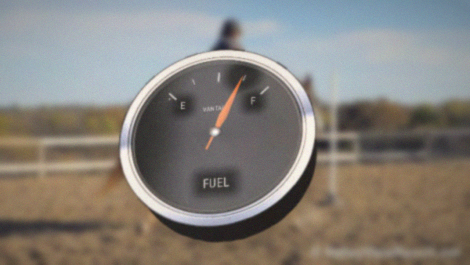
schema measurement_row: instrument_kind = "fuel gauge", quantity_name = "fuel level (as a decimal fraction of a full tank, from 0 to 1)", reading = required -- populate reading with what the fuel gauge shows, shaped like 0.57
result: 0.75
